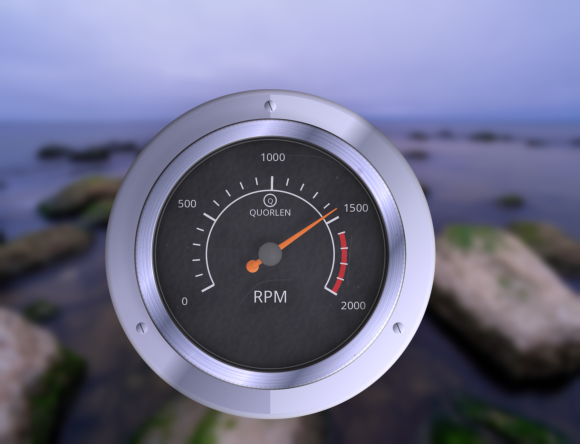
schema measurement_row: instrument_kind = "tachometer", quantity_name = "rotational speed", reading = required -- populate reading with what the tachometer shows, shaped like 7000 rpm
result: 1450 rpm
